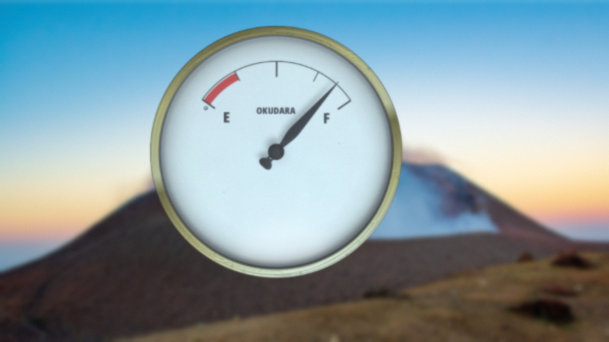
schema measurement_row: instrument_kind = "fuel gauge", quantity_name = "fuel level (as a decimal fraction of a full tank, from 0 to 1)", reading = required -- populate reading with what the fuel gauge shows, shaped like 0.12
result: 0.875
